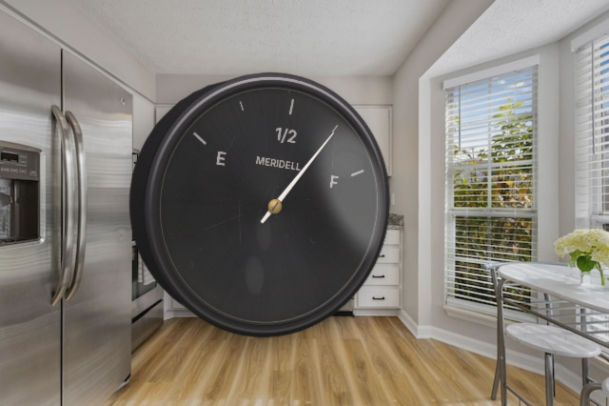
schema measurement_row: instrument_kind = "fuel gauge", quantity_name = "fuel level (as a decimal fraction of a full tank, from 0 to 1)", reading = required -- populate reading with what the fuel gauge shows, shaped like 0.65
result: 0.75
